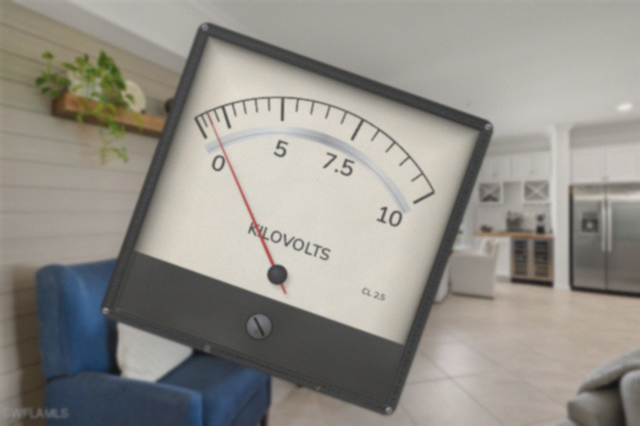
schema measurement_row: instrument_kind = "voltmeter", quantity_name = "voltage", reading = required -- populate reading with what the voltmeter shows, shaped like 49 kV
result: 1.5 kV
